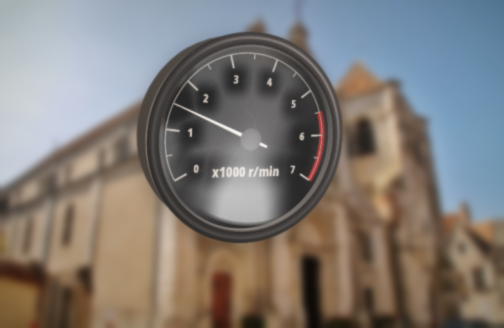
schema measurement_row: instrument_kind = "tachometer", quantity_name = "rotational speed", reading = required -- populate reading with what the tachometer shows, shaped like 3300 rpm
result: 1500 rpm
